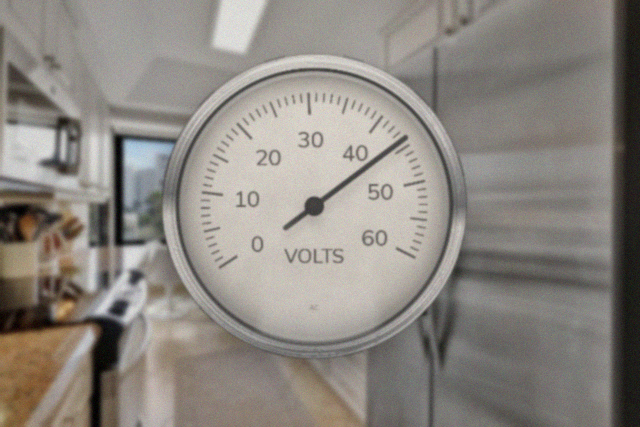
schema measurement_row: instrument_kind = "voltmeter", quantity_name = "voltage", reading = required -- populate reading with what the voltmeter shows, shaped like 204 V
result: 44 V
